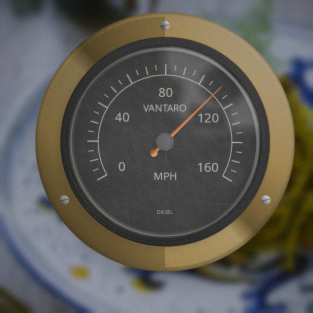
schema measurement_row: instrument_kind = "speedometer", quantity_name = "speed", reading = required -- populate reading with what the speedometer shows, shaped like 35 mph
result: 110 mph
